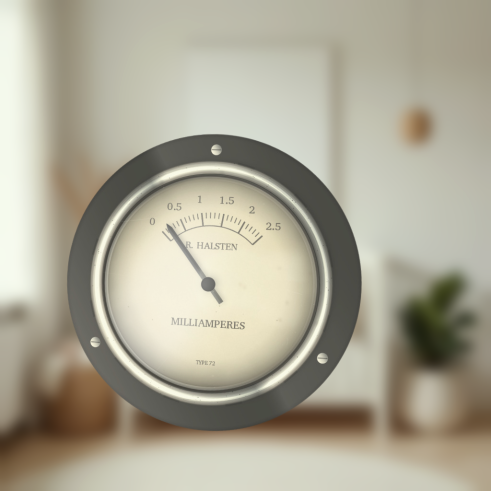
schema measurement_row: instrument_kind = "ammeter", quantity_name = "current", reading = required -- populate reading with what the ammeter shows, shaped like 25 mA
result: 0.2 mA
